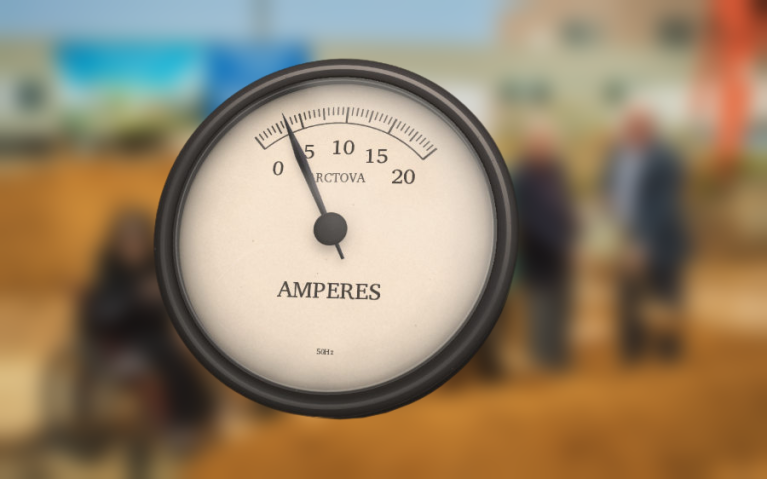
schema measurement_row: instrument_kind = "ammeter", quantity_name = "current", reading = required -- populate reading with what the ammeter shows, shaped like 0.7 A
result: 3.5 A
